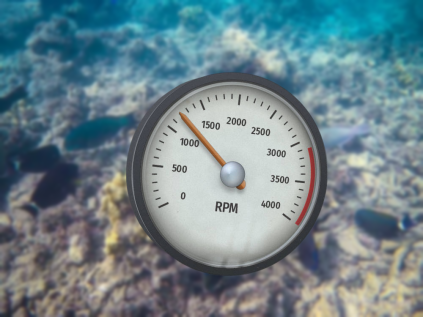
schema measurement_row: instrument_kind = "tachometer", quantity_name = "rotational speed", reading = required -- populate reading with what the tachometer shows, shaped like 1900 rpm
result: 1200 rpm
